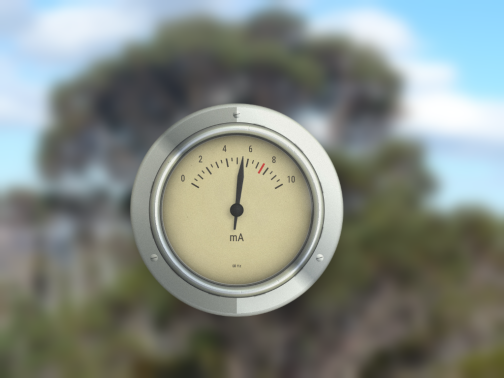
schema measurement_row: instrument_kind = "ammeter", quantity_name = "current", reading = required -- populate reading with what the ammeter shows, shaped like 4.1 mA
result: 5.5 mA
